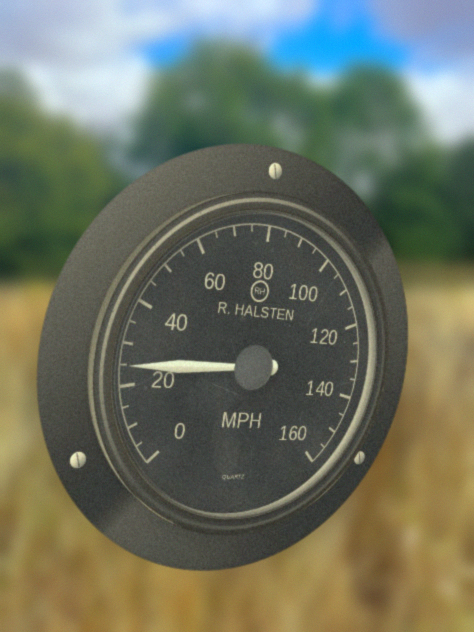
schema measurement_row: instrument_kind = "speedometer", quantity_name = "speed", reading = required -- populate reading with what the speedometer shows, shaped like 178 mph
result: 25 mph
